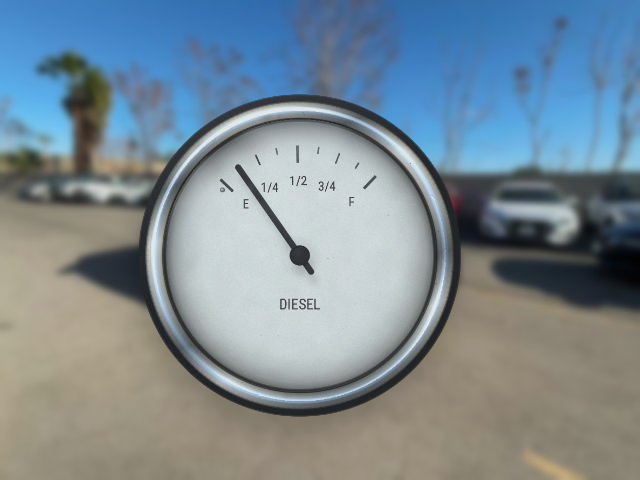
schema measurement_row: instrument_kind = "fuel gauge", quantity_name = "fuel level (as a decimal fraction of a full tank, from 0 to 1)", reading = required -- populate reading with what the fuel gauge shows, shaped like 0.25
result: 0.125
